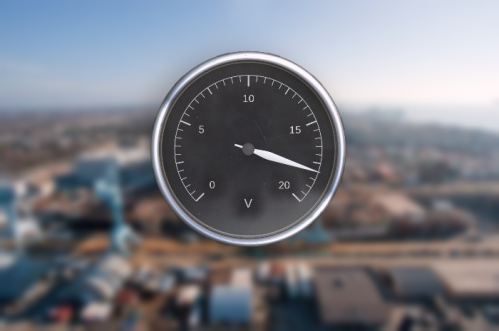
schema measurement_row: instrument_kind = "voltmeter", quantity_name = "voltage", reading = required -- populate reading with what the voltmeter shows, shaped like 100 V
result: 18 V
